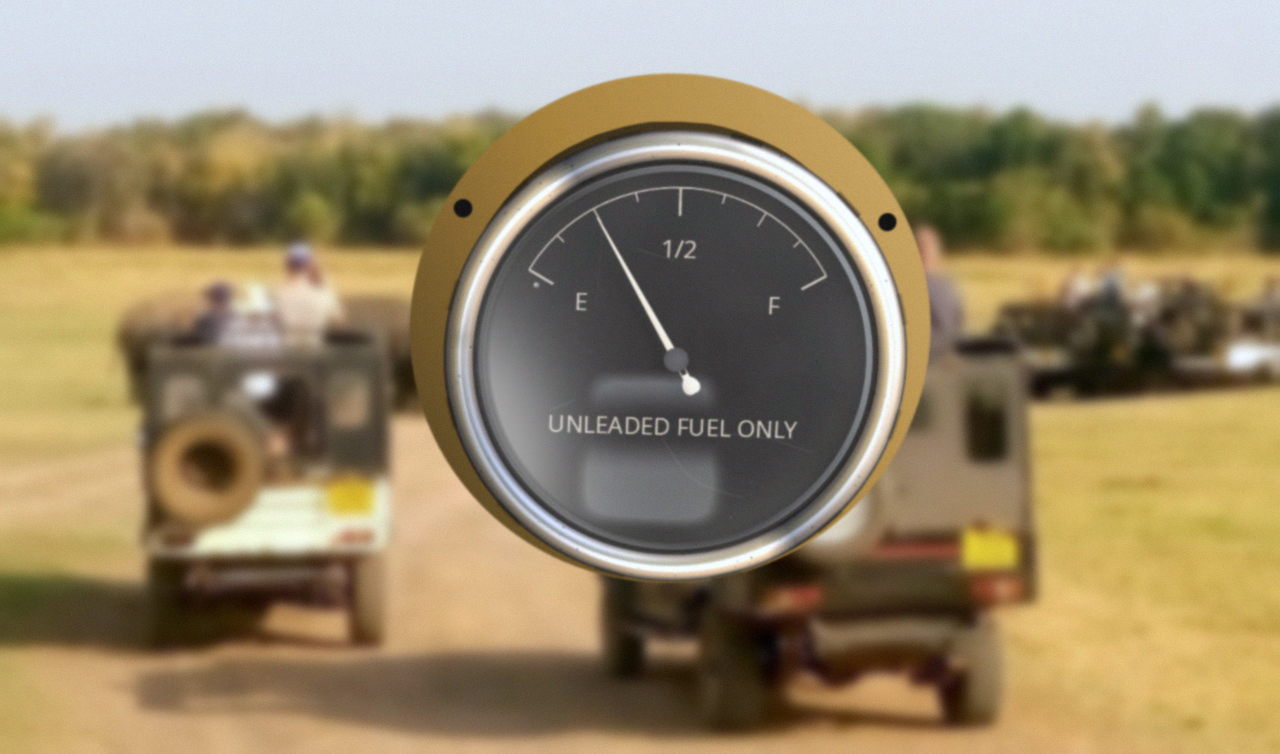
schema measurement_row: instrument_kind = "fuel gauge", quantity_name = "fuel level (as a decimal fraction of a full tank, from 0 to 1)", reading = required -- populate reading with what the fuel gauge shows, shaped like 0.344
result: 0.25
